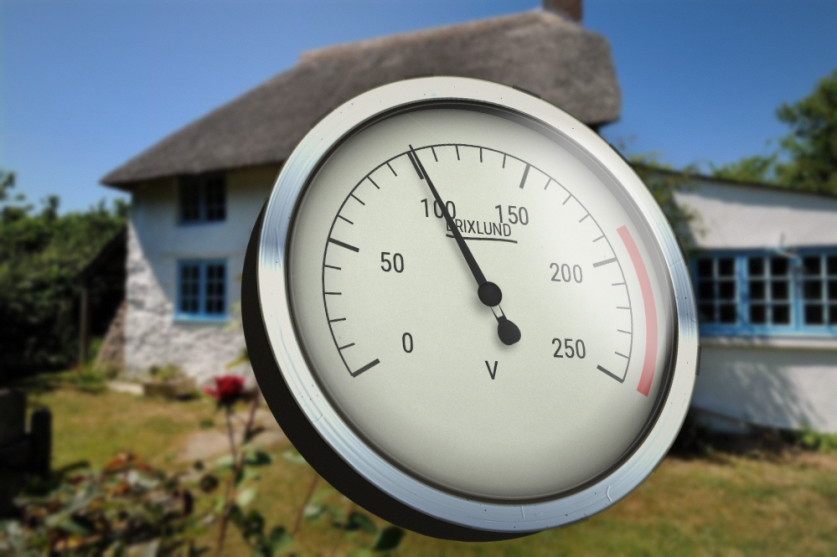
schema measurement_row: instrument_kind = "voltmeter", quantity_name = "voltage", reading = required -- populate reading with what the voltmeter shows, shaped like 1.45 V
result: 100 V
